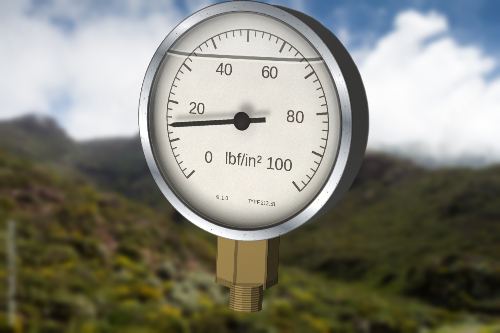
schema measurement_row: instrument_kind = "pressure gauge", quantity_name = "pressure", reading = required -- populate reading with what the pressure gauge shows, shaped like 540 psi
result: 14 psi
